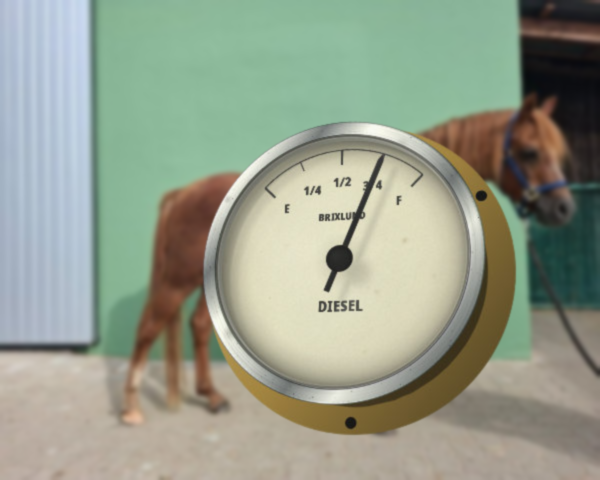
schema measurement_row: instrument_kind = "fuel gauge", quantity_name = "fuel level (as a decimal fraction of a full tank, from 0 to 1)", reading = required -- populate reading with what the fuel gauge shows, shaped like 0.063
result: 0.75
